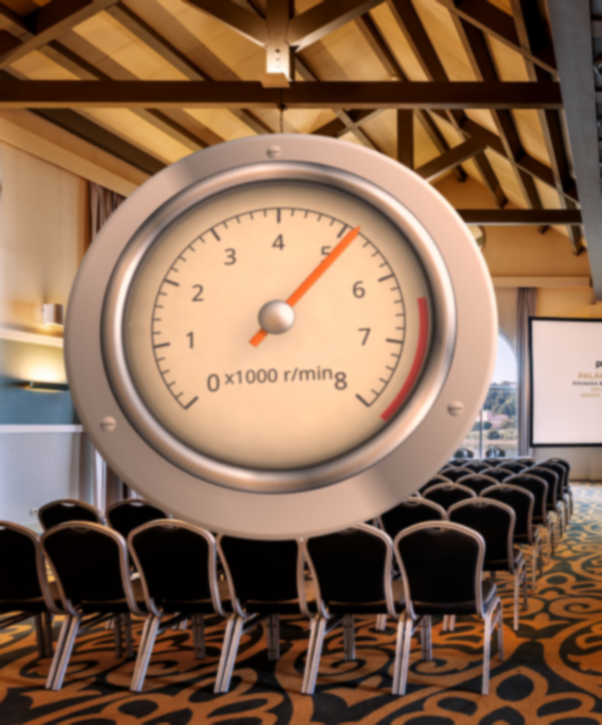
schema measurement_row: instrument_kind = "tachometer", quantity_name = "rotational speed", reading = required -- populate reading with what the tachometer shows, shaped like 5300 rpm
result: 5200 rpm
